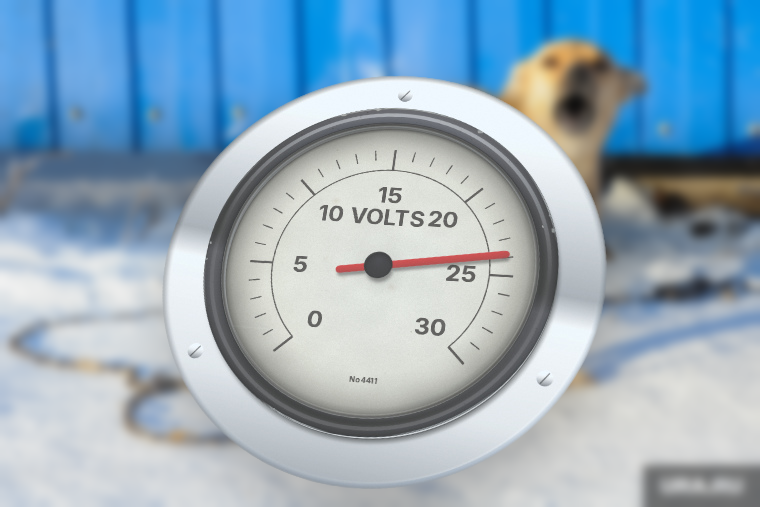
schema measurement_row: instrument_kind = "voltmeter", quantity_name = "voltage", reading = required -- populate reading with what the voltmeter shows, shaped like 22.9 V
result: 24 V
